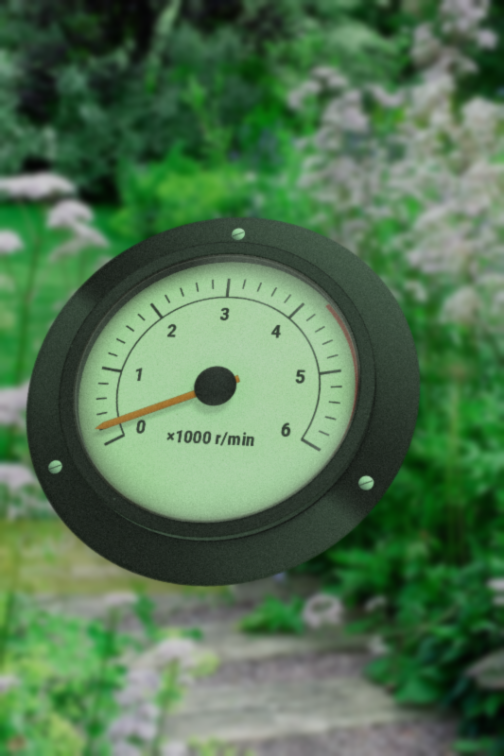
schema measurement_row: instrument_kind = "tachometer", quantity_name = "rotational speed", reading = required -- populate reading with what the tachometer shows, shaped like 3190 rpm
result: 200 rpm
